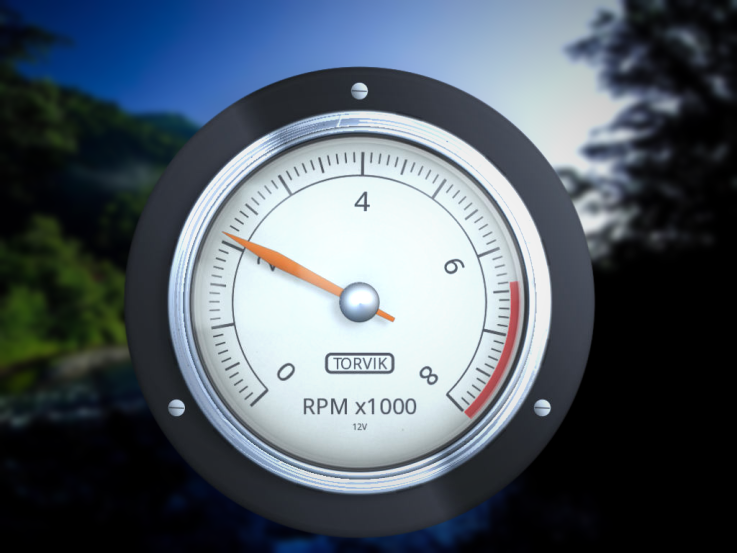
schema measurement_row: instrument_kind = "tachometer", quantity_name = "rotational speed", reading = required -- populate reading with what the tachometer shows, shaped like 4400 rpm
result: 2100 rpm
